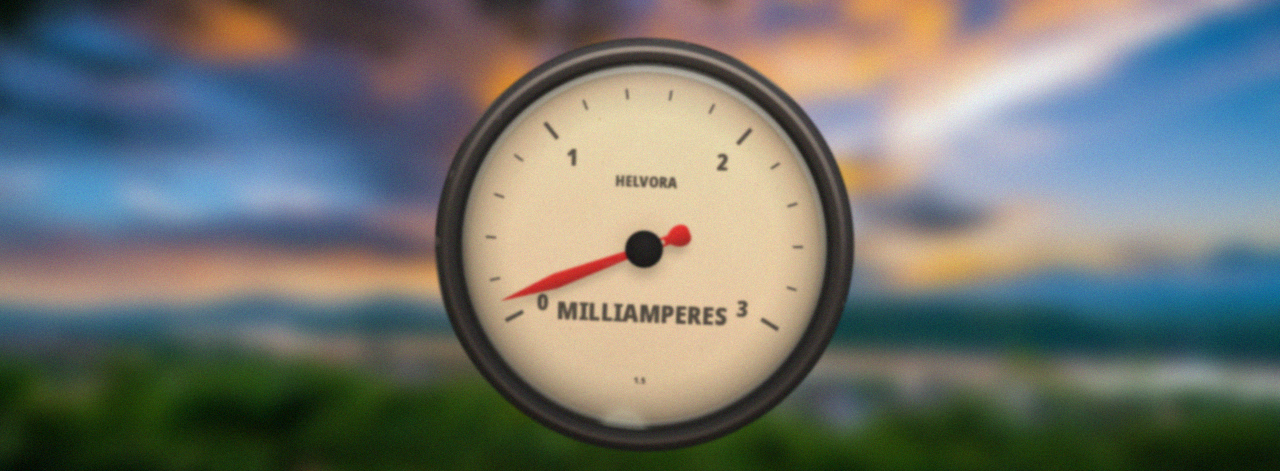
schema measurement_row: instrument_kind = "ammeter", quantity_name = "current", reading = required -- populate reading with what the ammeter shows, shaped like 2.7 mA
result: 0.1 mA
